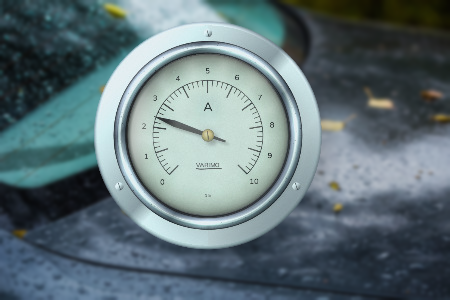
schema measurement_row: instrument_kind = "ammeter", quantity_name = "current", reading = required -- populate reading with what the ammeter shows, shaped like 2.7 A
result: 2.4 A
